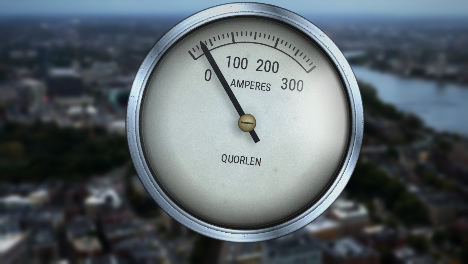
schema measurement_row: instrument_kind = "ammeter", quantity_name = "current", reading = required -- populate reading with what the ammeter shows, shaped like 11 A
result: 30 A
